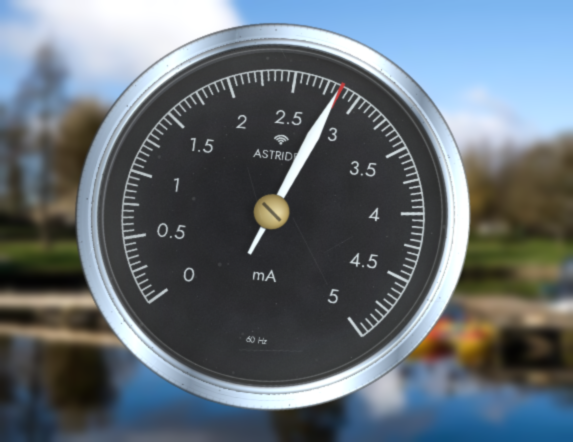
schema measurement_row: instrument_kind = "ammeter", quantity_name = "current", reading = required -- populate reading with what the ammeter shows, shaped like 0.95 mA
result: 2.85 mA
